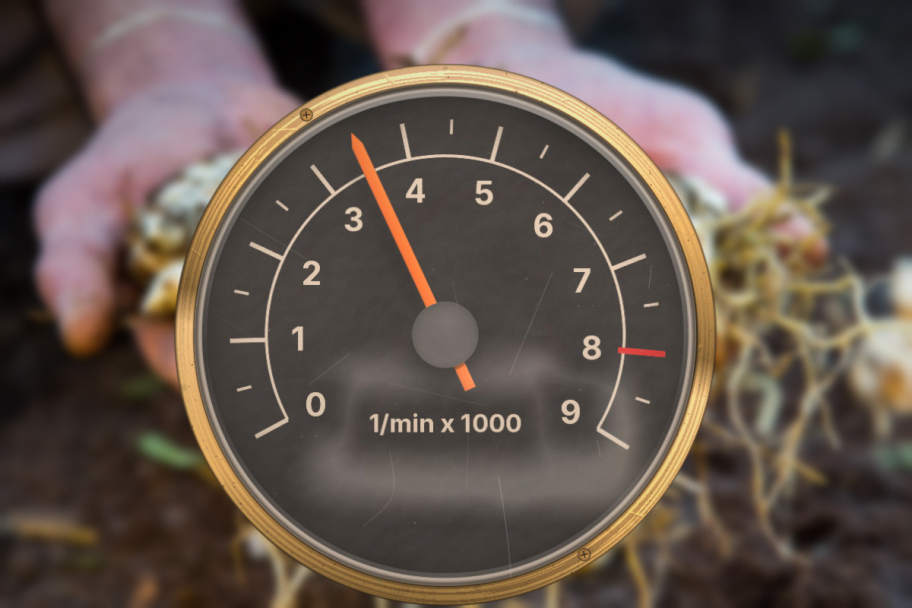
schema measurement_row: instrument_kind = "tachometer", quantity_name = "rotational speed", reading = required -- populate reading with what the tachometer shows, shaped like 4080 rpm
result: 3500 rpm
